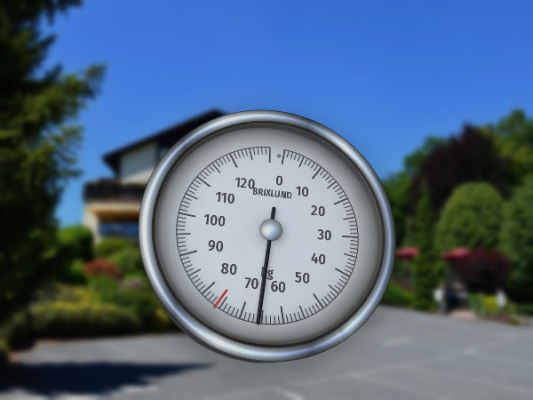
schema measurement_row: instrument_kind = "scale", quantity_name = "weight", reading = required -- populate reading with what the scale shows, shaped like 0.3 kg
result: 66 kg
